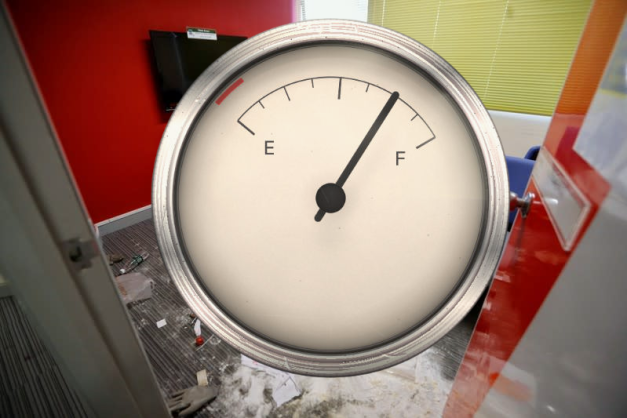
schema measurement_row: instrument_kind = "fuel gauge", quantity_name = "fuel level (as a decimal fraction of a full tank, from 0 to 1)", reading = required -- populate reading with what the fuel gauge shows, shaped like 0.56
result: 0.75
